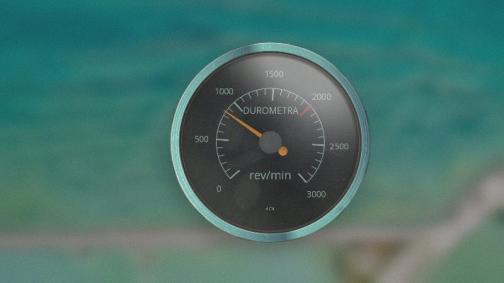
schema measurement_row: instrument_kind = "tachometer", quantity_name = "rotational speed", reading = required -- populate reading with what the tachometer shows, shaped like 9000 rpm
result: 850 rpm
